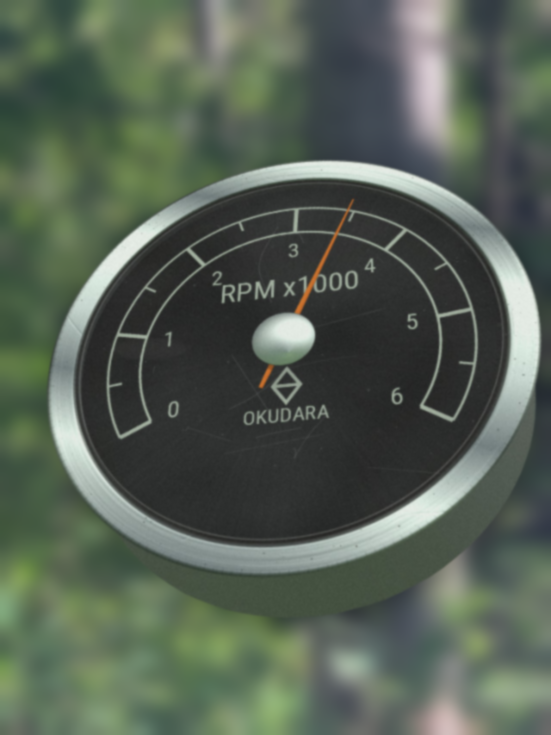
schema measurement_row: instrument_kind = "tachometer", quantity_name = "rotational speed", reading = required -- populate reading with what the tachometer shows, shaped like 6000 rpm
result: 3500 rpm
